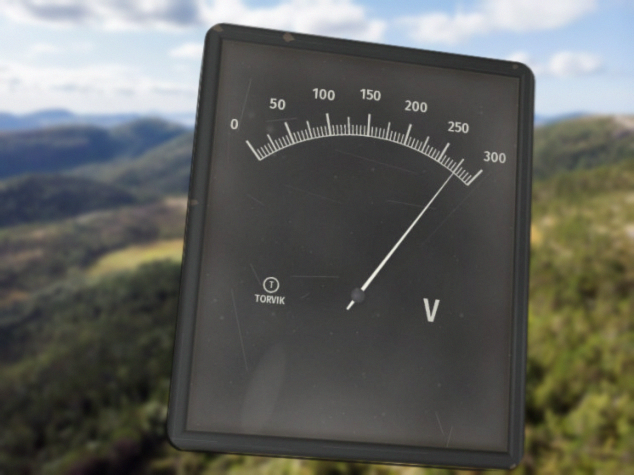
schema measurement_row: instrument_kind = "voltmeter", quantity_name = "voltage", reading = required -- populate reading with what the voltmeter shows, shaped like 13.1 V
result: 275 V
